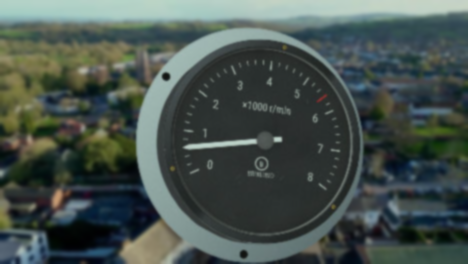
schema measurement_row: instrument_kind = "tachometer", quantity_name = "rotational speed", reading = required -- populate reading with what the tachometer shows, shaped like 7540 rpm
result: 600 rpm
